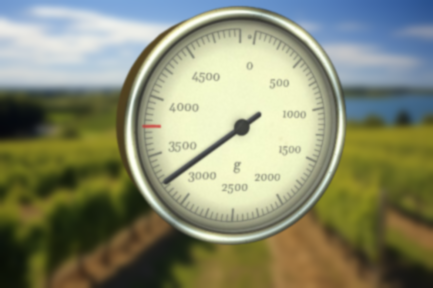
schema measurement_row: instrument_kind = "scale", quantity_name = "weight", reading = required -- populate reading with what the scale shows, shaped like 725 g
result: 3250 g
